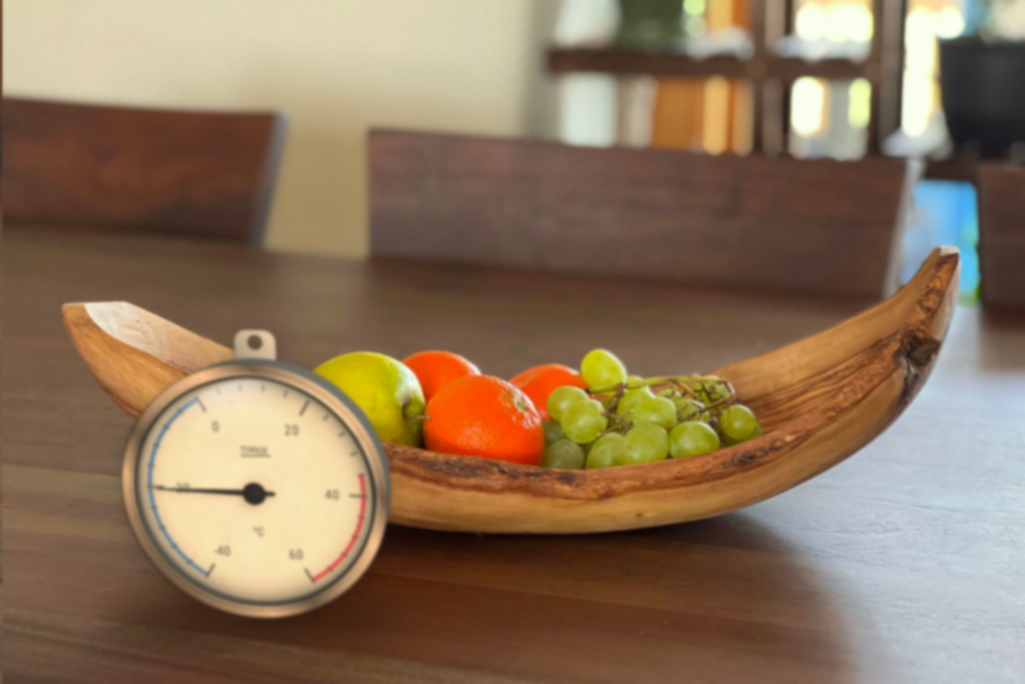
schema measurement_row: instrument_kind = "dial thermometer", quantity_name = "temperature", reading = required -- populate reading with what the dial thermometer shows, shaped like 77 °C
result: -20 °C
